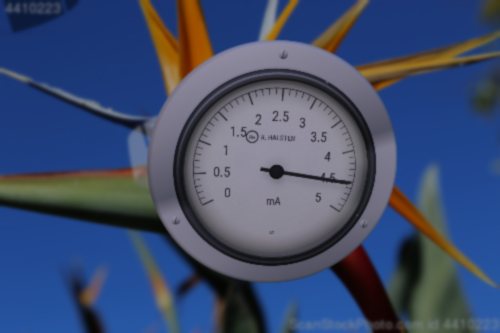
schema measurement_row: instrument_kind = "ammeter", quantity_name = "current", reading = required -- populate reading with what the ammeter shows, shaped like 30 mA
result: 4.5 mA
